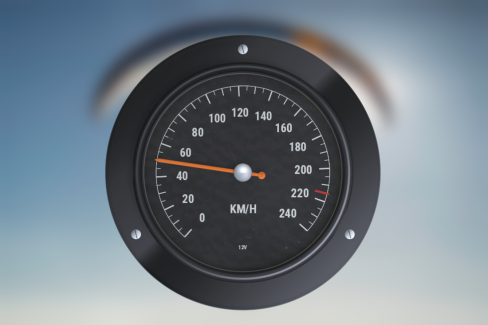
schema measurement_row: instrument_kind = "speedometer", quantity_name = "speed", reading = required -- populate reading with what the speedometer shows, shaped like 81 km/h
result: 50 km/h
